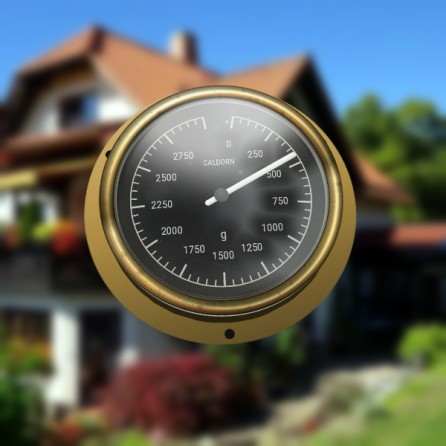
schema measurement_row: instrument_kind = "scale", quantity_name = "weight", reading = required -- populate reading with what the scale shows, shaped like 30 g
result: 450 g
